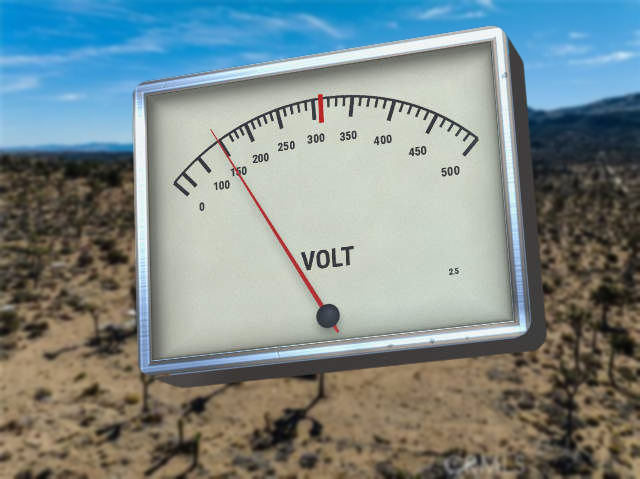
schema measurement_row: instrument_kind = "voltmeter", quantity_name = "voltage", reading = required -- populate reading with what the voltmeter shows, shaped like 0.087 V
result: 150 V
